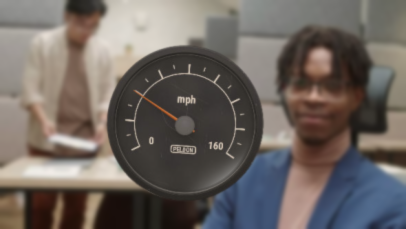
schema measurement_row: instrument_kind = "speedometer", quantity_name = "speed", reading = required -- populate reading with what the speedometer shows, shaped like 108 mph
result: 40 mph
